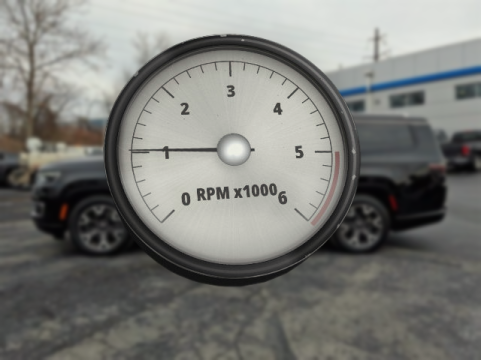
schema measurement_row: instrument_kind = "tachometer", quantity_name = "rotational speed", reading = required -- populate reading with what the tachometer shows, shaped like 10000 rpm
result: 1000 rpm
